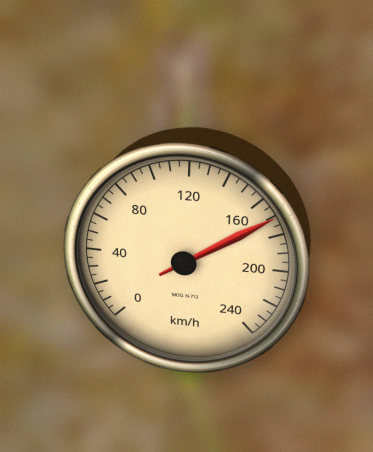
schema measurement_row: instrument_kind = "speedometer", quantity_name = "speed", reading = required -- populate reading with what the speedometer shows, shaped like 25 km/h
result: 170 km/h
